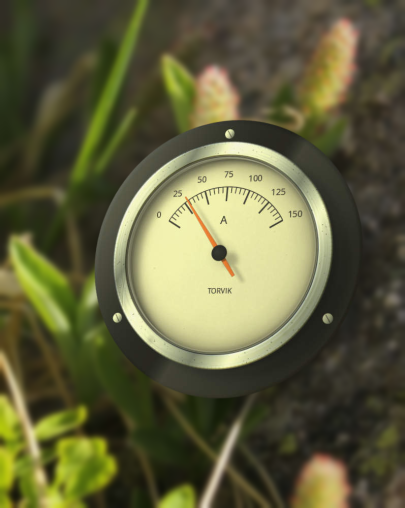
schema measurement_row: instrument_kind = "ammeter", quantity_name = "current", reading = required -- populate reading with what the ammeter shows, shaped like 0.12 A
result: 30 A
